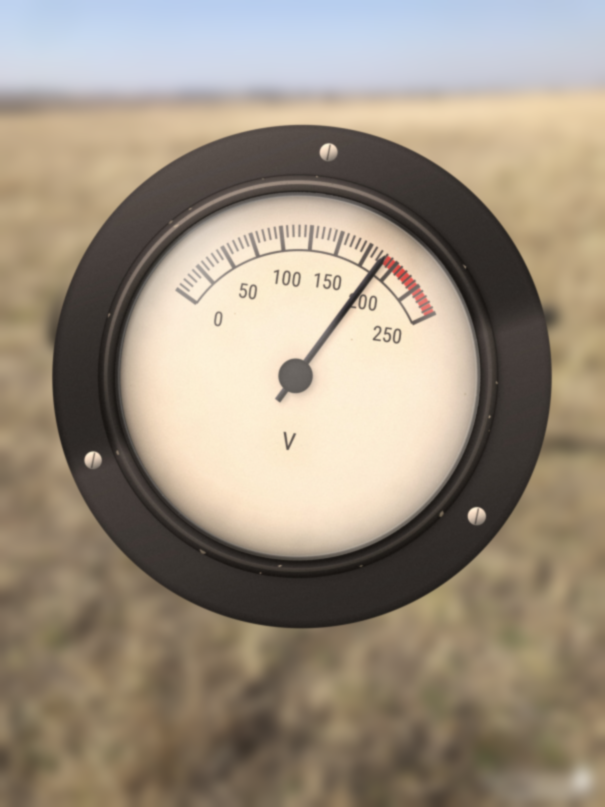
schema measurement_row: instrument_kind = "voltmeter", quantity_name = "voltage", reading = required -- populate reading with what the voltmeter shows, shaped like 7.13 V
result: 190 V
